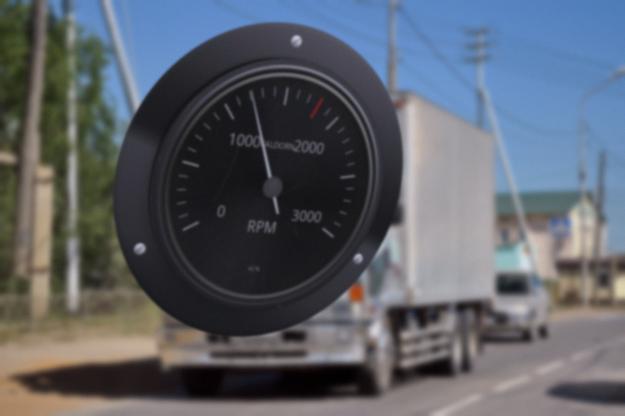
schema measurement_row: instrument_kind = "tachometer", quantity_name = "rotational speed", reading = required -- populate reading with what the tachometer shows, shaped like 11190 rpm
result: 1200 rpm
